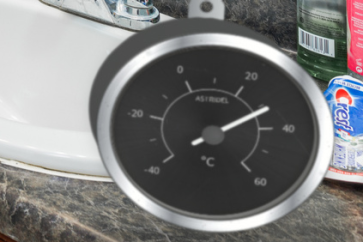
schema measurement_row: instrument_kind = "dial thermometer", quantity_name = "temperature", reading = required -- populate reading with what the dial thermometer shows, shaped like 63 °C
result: 30 °C
